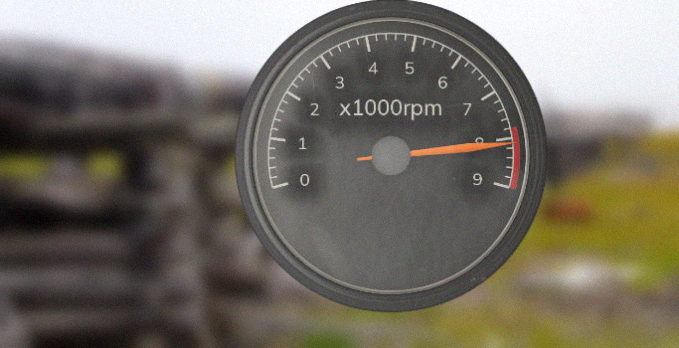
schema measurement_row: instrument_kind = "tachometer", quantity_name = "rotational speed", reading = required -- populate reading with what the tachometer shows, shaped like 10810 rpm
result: 8100 rpm
